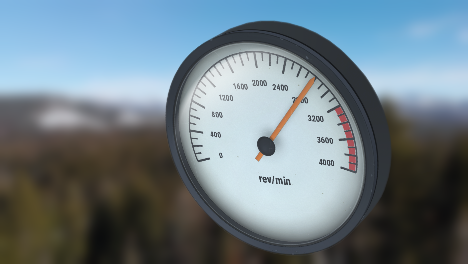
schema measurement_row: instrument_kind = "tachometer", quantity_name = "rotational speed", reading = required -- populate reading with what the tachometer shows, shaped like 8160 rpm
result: 2800 rpm
